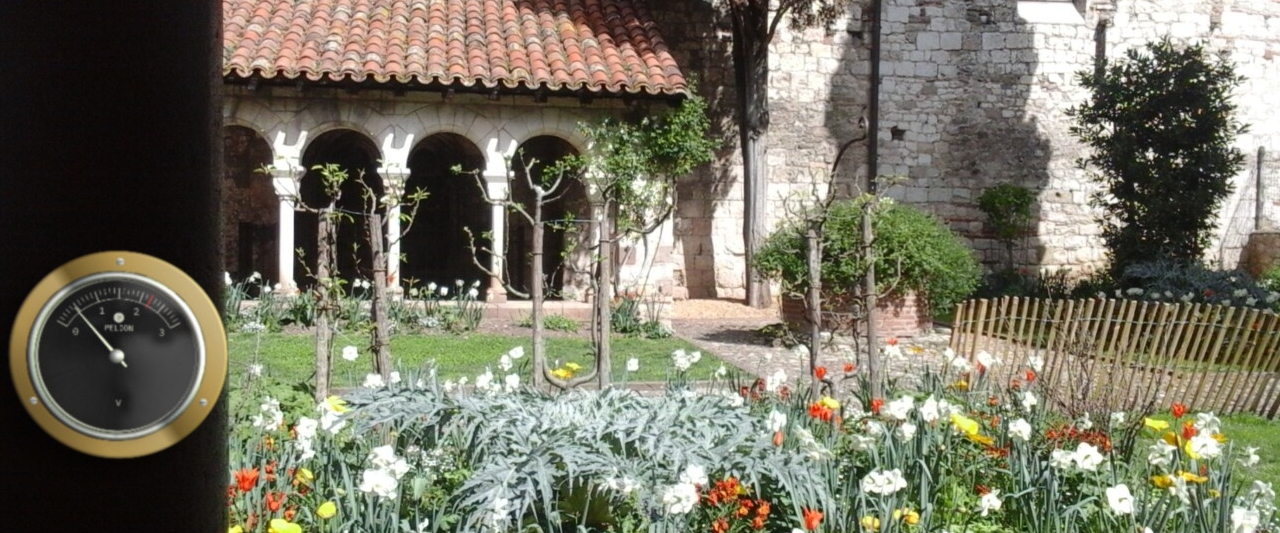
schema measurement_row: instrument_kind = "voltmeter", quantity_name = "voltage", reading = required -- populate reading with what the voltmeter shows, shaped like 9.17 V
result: 0.5 V
